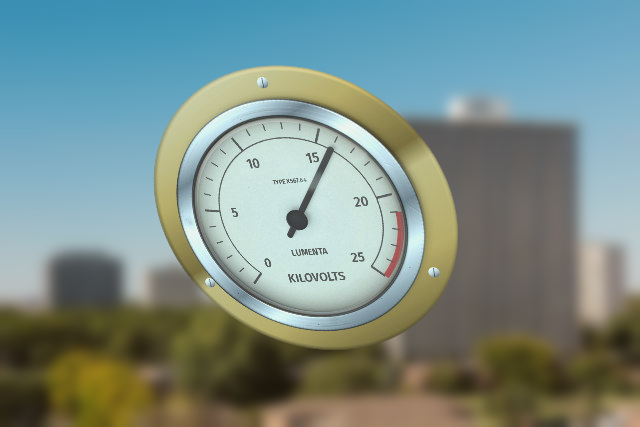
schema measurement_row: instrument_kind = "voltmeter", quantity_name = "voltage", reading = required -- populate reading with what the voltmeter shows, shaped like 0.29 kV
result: 16 kV
